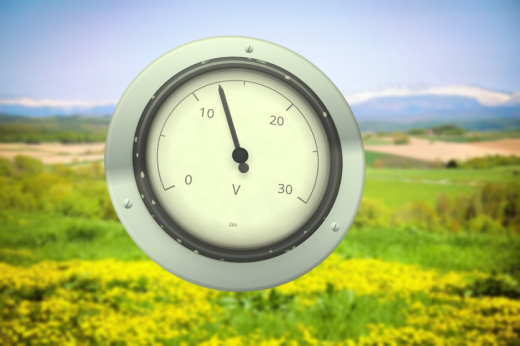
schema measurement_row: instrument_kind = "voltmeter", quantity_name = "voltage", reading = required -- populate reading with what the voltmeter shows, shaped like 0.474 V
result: 12.5 V
